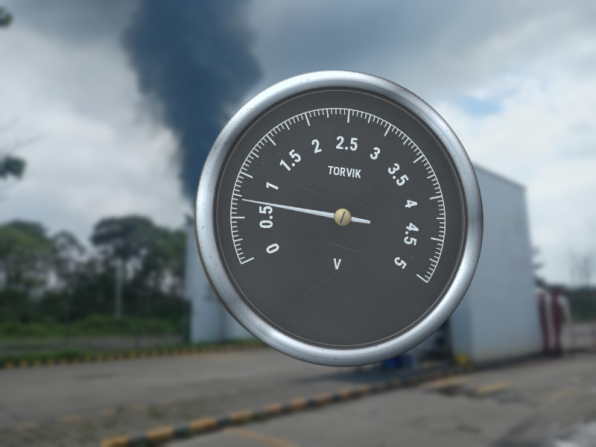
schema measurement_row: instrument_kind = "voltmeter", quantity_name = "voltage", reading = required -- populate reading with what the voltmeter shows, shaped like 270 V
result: 0.7 V
